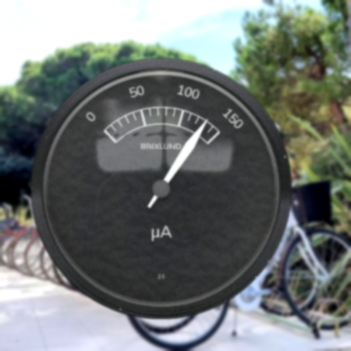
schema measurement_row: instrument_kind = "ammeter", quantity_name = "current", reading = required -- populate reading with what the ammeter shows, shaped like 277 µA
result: 130 µA
